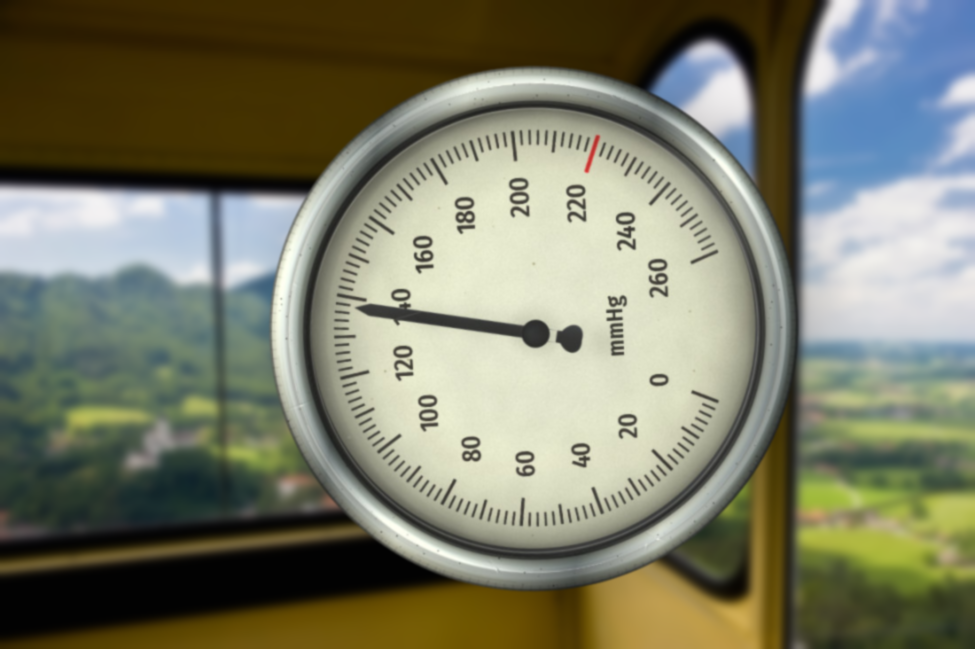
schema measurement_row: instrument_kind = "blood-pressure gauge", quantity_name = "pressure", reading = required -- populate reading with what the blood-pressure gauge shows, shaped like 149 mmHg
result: 138 mmHg
